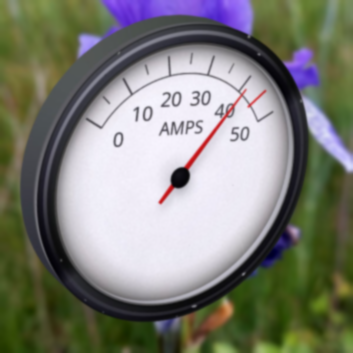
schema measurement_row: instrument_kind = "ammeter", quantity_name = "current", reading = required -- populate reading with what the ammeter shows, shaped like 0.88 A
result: 40 A
